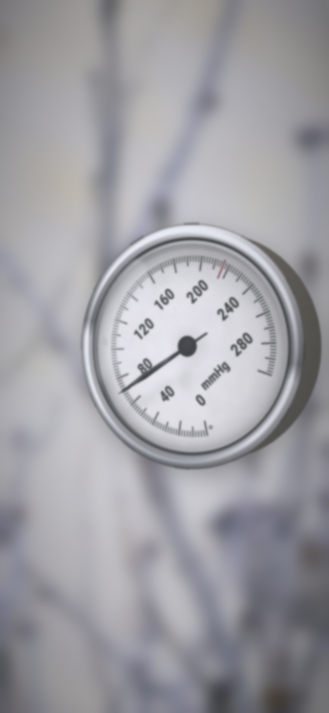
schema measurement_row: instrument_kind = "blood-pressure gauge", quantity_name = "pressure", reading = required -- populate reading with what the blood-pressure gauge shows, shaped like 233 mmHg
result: 70 mmHg
